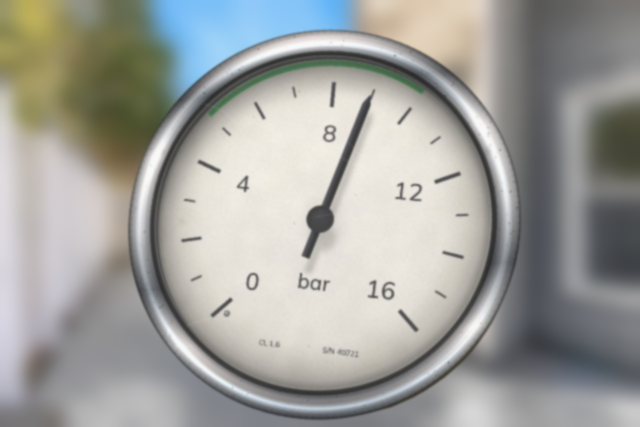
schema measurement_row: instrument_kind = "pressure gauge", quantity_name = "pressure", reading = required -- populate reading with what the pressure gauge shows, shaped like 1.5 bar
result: 9 bar
